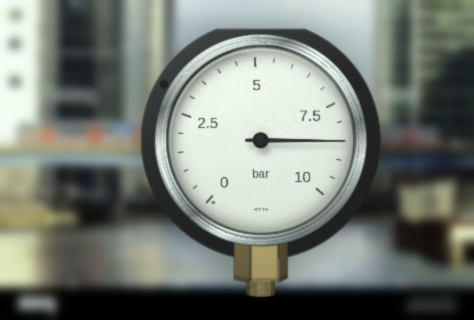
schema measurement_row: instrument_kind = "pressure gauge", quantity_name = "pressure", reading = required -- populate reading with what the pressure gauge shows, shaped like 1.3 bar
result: 8.5 bar
